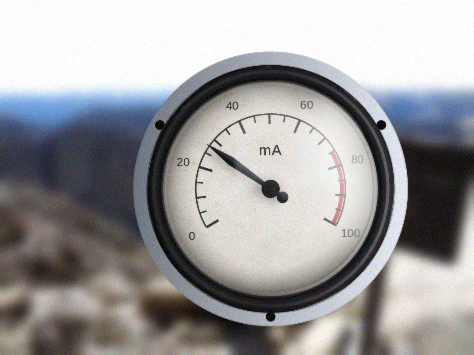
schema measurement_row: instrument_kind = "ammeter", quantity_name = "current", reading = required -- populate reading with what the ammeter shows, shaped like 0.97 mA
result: 27.5 mA
